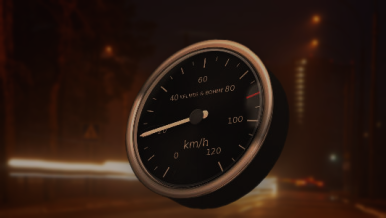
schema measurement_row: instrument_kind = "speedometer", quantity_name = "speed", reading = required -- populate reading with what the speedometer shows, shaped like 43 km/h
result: 20 km/h
